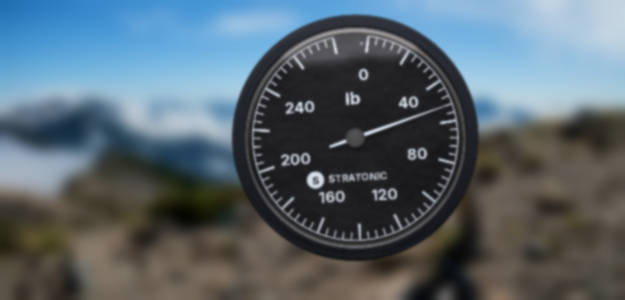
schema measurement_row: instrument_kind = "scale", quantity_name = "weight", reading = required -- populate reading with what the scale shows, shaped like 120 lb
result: 52 lb
